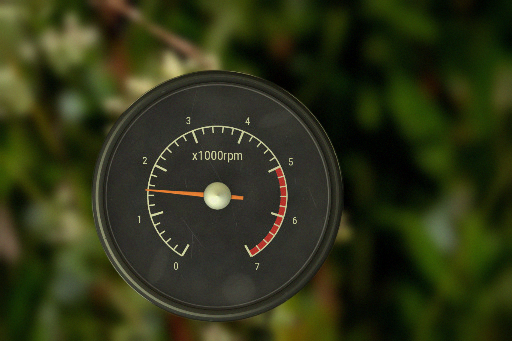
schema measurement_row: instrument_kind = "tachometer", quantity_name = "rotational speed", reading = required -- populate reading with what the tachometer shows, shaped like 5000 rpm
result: 1500 rpm
